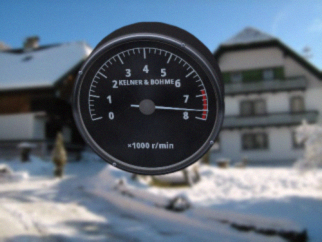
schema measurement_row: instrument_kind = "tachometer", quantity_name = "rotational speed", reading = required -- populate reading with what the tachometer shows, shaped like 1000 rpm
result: 7600 rpm
